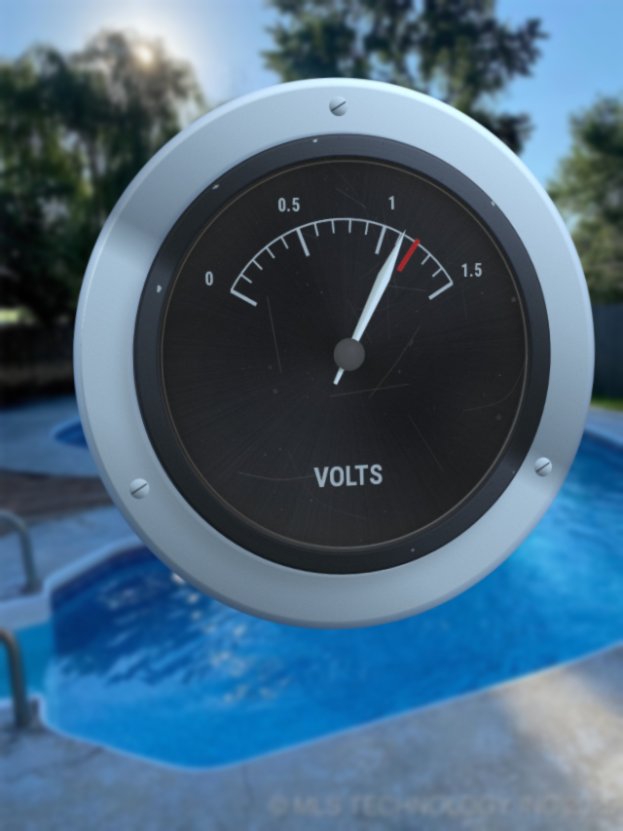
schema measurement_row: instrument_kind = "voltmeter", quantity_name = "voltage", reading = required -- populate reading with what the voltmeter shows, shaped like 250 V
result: 1.1 V
